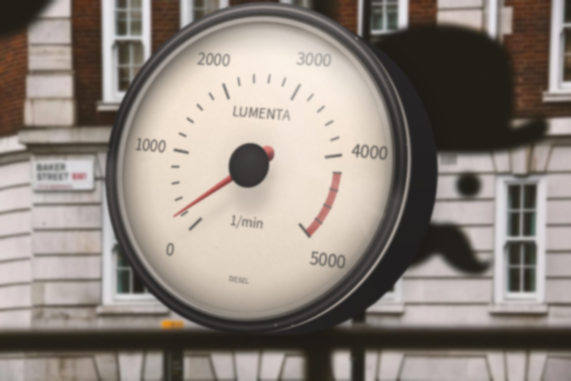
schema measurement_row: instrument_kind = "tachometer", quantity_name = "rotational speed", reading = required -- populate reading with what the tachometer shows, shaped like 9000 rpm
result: 200 rpm
